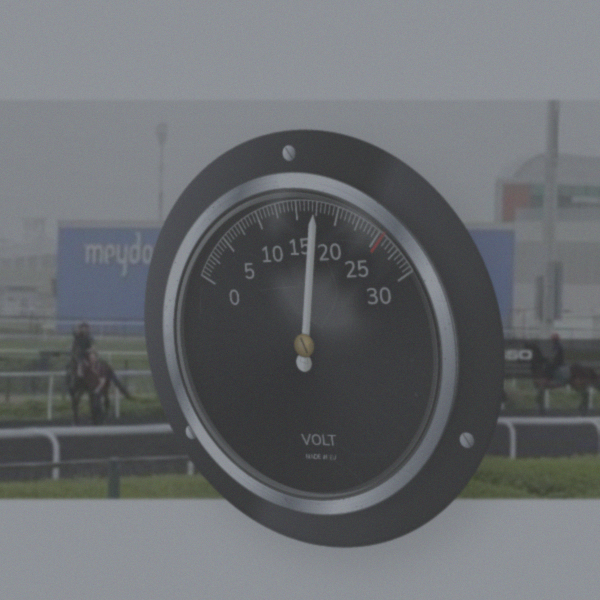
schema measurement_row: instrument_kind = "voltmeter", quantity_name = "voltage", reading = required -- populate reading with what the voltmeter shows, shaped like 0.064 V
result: 17.5 V
